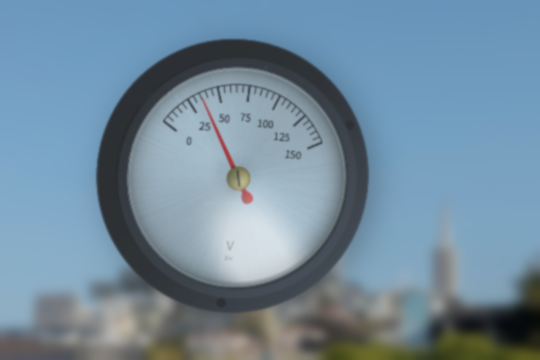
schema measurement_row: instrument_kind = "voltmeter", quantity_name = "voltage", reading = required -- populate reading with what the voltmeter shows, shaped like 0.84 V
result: 35 V
